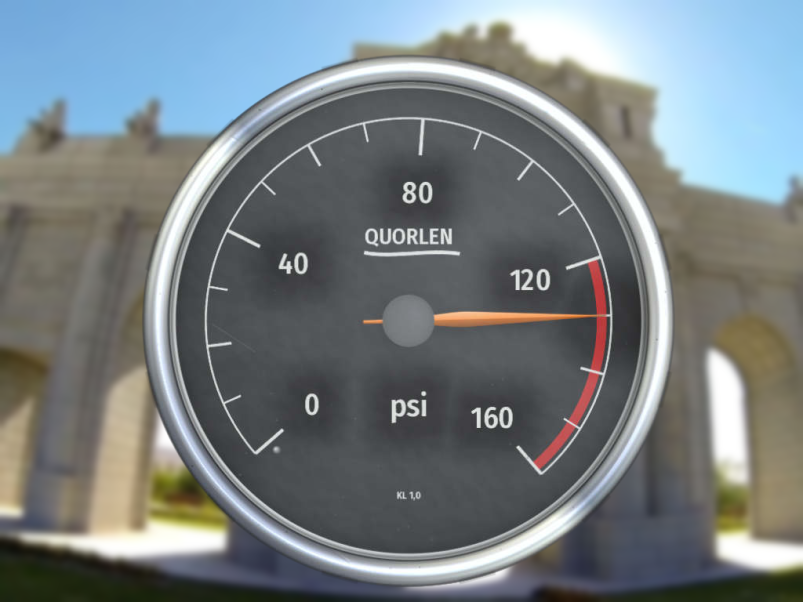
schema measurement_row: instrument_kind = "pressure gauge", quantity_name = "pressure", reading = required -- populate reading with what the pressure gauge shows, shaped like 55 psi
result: 130 psi
